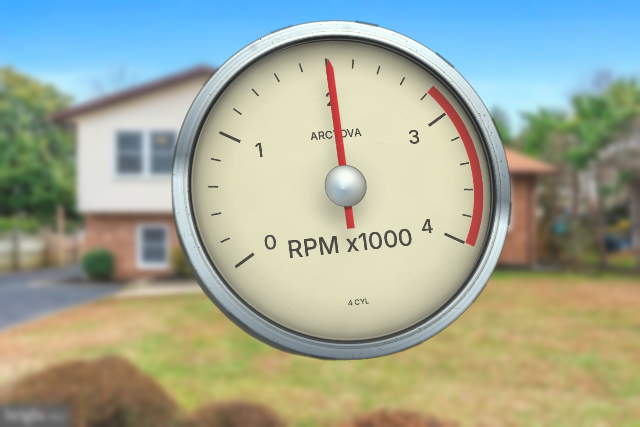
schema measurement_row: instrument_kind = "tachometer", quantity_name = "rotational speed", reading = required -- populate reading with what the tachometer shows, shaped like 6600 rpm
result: 2000 rpm
